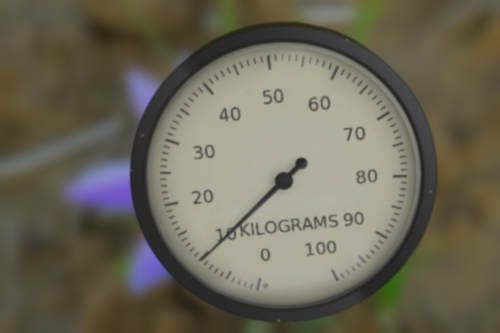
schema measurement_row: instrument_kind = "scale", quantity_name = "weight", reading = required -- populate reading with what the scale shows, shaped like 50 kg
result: 10 kg
